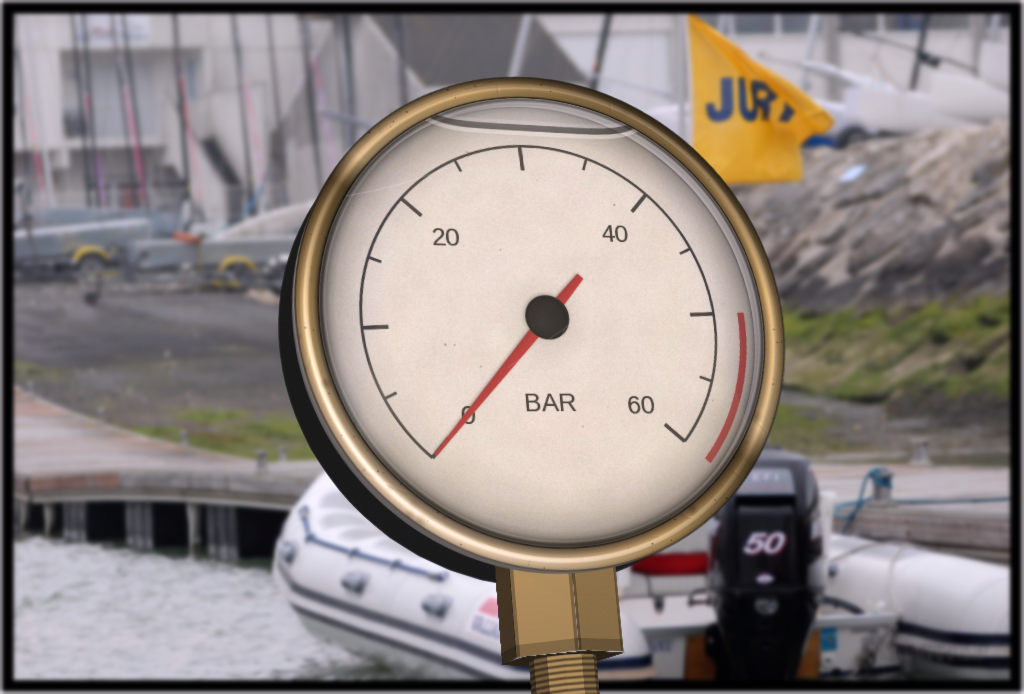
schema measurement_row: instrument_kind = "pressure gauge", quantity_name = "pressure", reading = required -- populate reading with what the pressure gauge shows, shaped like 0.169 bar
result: 0 bar
